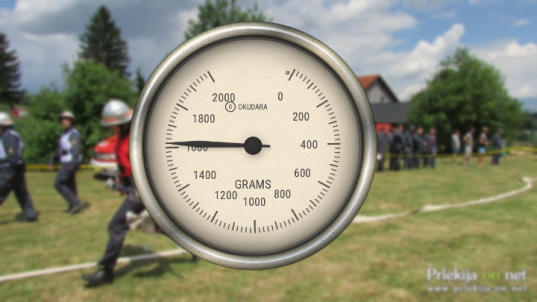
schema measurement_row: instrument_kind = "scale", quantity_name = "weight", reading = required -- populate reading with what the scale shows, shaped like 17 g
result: 1620 g
